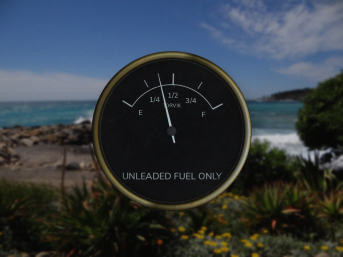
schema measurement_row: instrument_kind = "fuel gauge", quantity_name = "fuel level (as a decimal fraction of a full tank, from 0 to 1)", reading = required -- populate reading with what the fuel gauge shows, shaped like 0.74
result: 0.375
